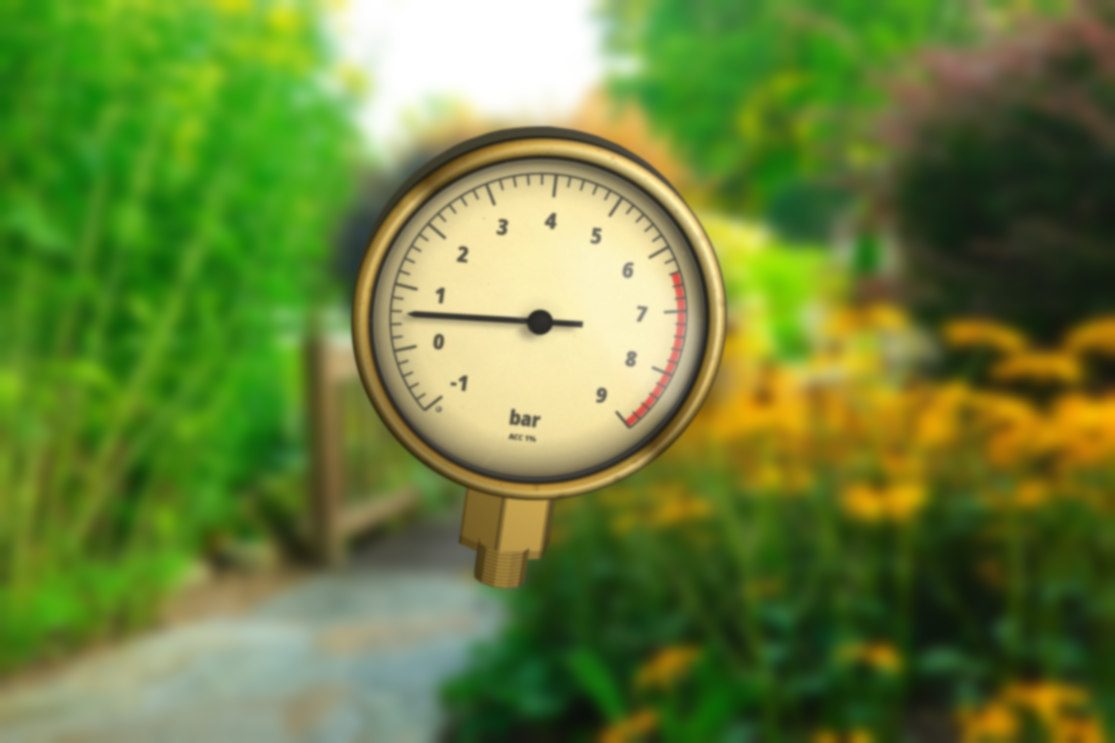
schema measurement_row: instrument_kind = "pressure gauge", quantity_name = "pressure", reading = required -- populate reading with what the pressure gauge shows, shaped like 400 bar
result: 0.6 bar
